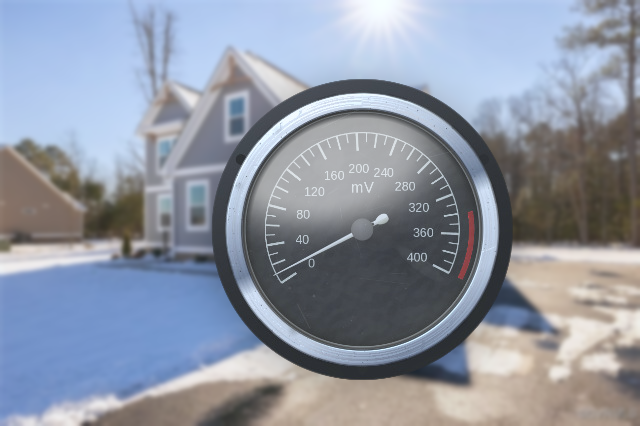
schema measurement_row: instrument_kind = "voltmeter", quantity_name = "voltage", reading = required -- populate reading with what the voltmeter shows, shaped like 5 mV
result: 10 mV
